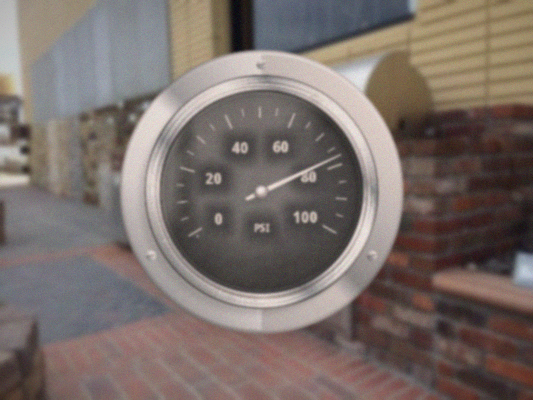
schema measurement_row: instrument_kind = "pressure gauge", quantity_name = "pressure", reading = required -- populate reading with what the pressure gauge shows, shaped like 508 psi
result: 77.5 psi
